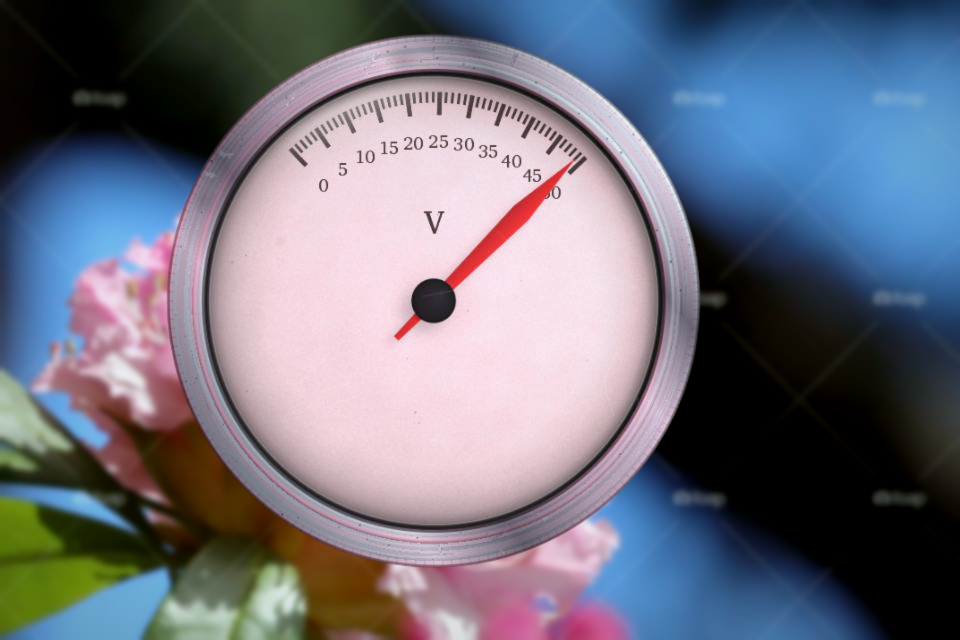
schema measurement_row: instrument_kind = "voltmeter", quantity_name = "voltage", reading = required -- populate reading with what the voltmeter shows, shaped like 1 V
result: 49 V
